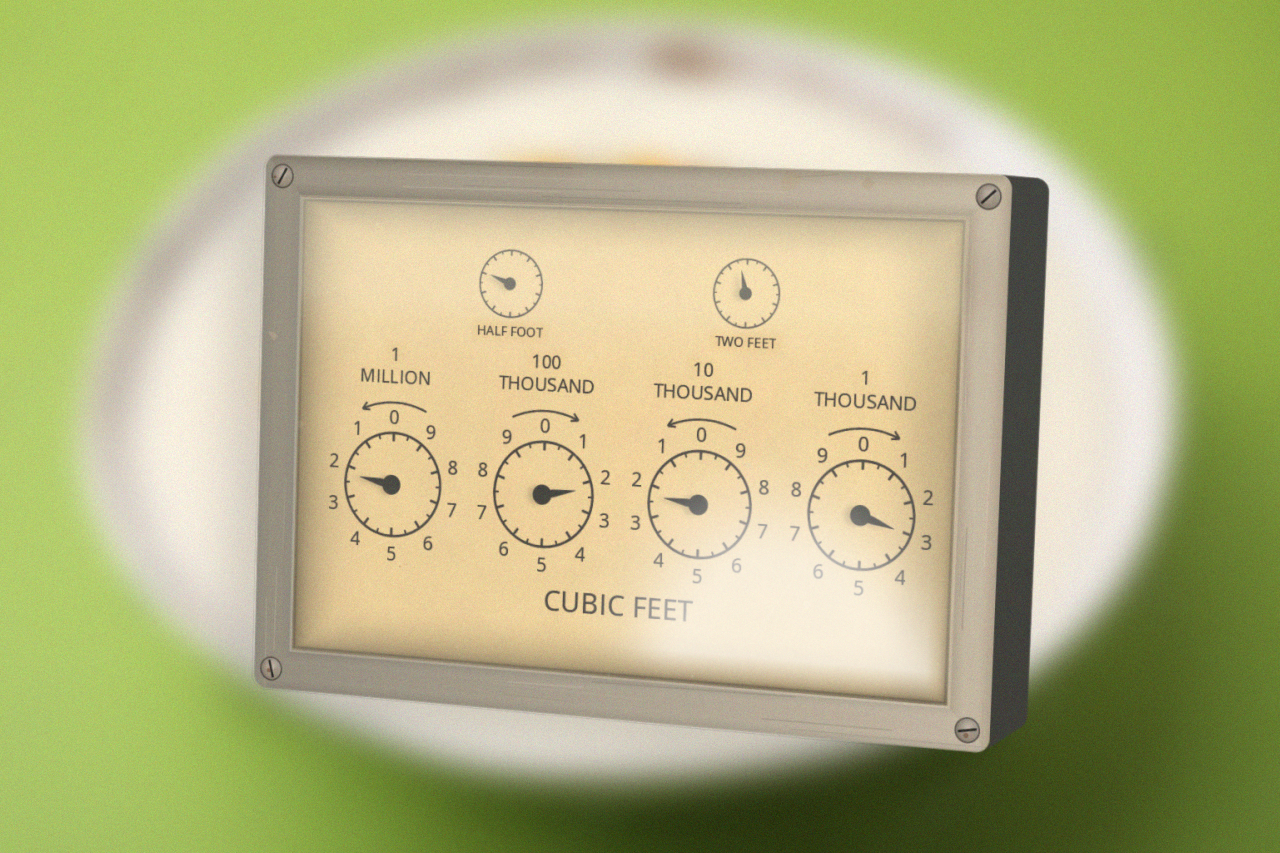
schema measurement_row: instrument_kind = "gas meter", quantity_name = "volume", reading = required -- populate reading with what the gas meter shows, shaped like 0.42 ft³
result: 222300 ft³
